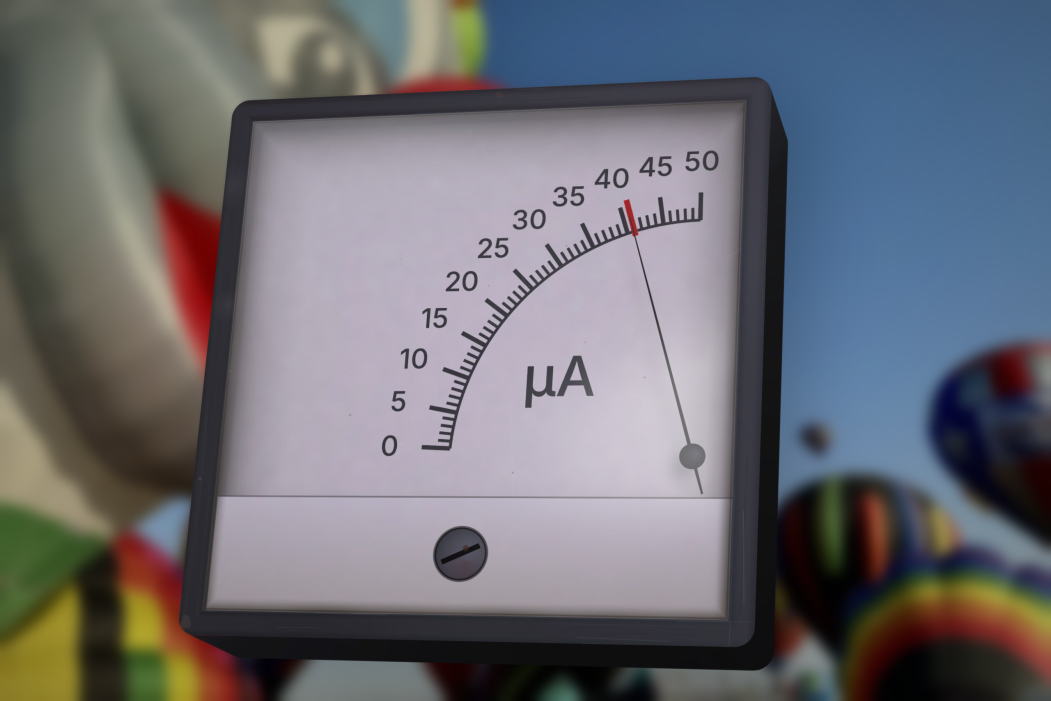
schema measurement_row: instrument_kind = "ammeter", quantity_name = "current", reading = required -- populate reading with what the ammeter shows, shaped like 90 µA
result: 41 µA
